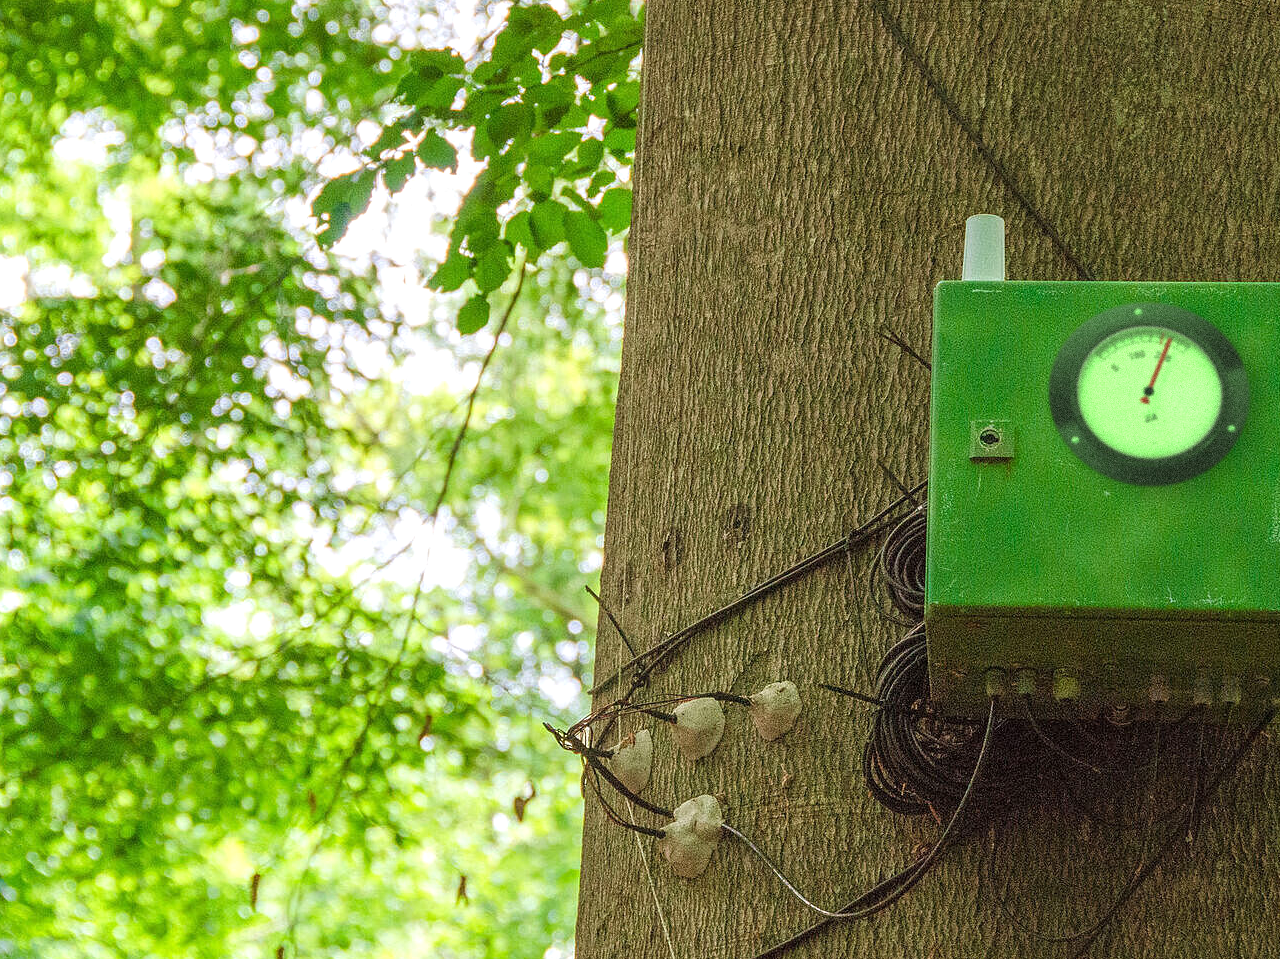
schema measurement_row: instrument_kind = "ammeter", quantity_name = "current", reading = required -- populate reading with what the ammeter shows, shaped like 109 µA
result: 200 µA
